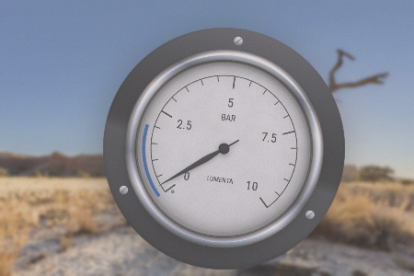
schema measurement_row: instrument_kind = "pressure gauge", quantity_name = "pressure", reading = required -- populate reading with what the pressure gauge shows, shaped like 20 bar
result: 0.25 bar
